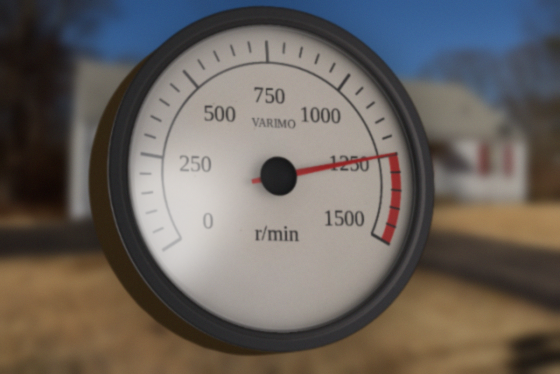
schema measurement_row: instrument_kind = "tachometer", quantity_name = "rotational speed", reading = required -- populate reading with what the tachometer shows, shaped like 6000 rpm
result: 1250 rpm
